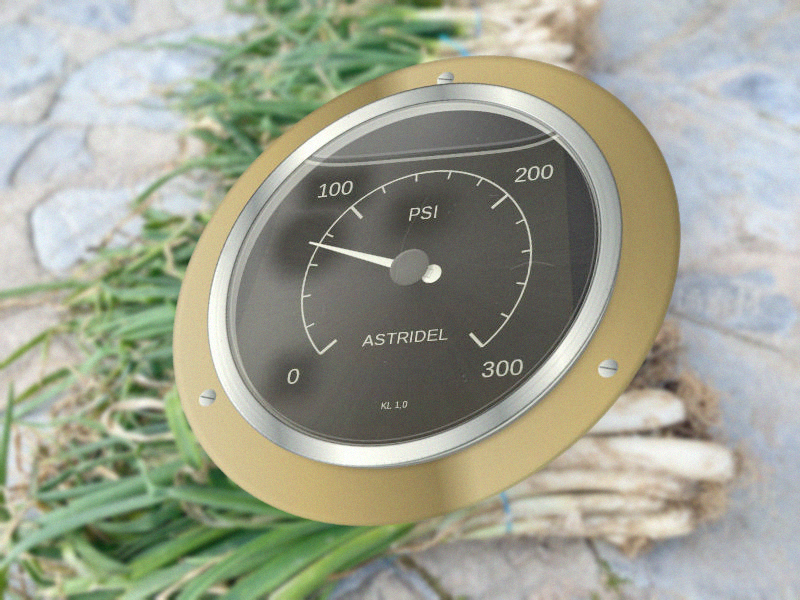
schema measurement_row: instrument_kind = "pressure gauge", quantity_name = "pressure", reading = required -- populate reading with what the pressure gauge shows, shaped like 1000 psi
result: 70 psi
